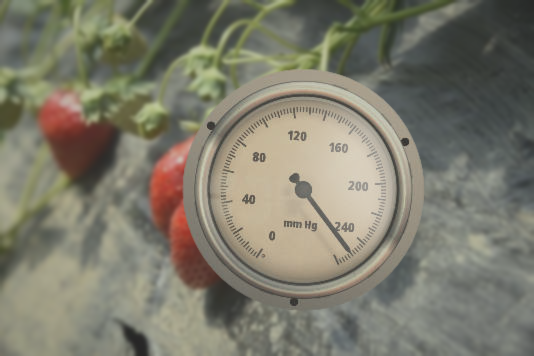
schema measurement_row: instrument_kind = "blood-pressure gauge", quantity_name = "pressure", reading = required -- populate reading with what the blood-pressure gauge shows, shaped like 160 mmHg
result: 250 mmHg
